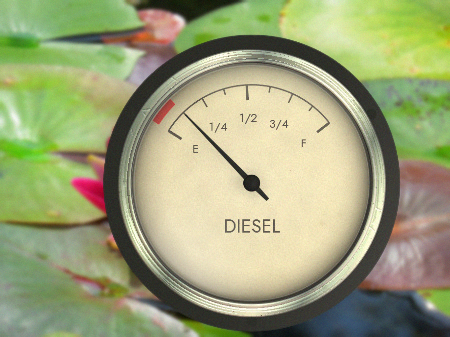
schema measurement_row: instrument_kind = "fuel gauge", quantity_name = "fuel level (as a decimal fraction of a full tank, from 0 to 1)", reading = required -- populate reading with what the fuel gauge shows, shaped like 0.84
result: 0.125
